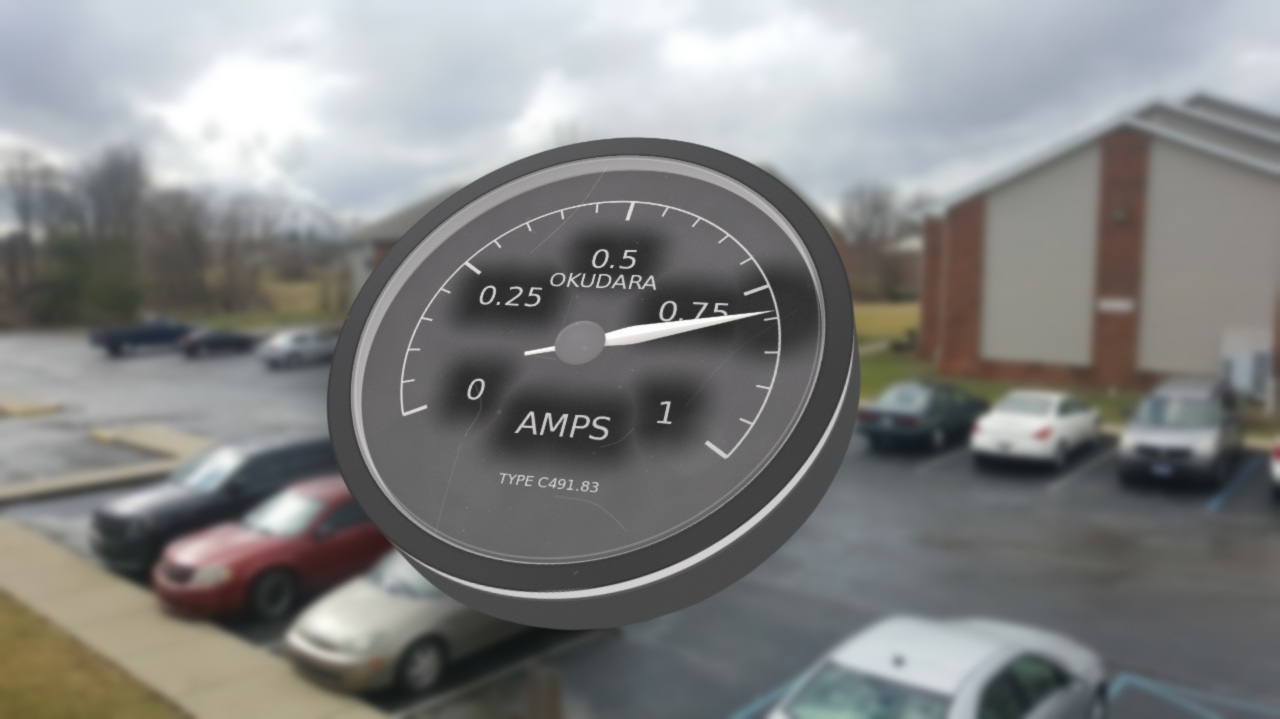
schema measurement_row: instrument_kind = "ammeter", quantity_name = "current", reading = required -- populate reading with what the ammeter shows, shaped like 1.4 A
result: 0.8 A
